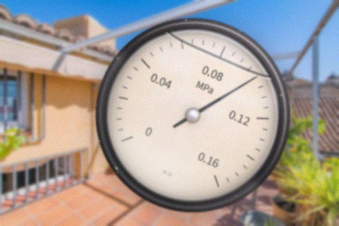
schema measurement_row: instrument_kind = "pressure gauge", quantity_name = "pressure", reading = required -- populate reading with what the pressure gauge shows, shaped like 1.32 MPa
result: 0.1 MPa
